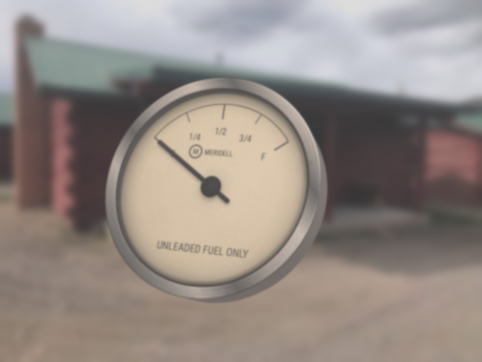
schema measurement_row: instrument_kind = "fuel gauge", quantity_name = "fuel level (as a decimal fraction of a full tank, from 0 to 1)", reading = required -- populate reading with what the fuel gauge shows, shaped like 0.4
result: 0
